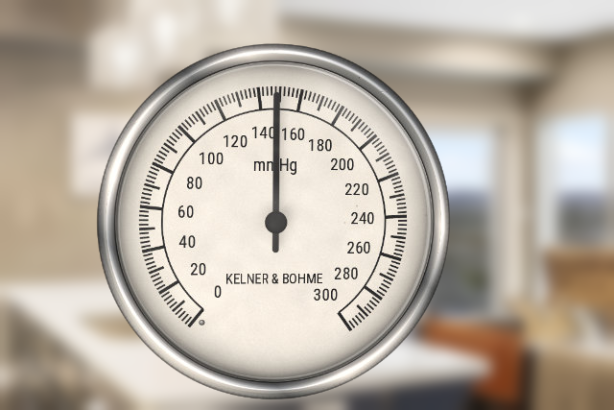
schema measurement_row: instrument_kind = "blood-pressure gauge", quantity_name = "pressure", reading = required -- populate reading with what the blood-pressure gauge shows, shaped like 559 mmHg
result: 148 mmHg
